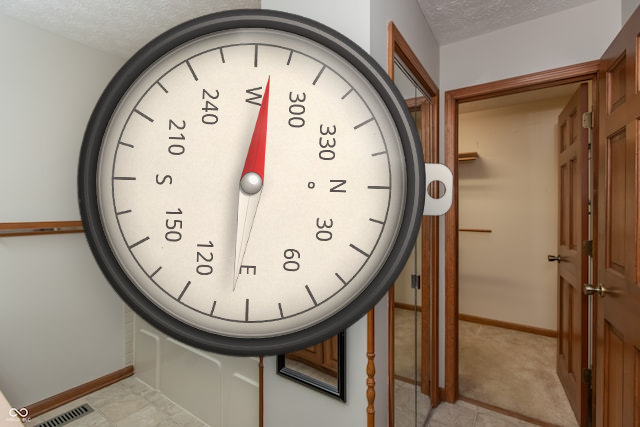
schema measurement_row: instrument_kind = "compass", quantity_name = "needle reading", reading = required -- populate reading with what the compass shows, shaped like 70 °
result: 277.5 °
